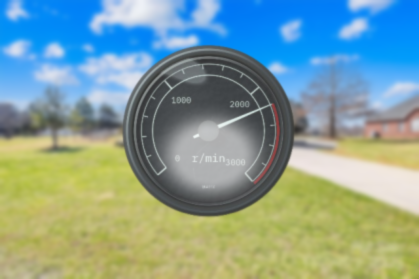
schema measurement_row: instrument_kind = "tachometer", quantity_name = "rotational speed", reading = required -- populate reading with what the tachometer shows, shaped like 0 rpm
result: 2200 rpm
